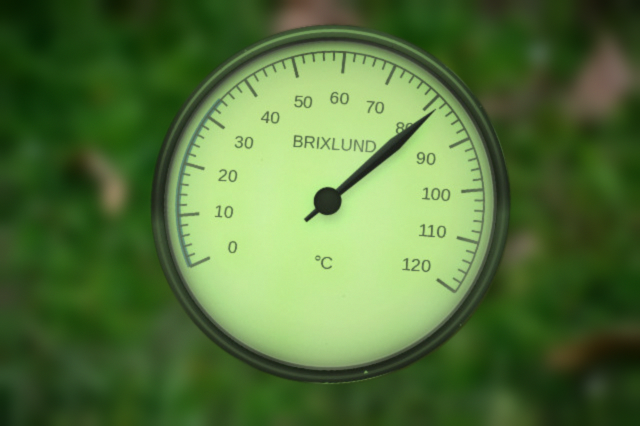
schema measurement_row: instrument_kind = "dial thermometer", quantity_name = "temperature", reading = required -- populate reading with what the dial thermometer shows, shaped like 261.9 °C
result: 82 °C
